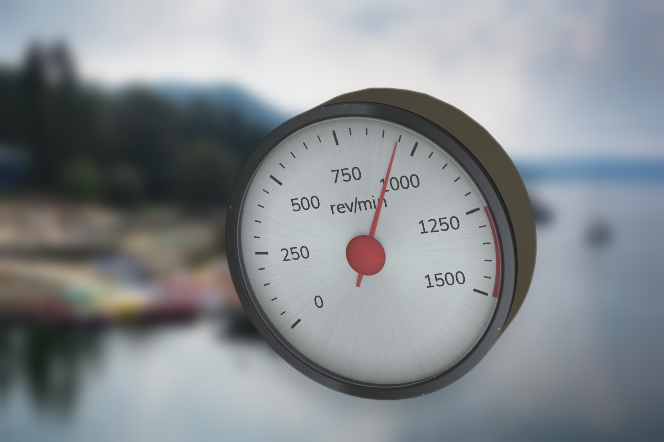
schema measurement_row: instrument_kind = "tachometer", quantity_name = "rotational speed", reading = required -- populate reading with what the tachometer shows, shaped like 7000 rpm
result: 950 rpm
